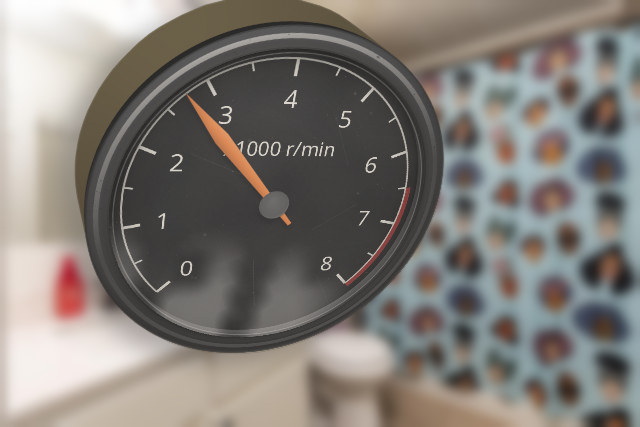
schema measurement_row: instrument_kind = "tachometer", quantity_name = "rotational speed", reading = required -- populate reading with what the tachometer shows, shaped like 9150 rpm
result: 2750 rpm
